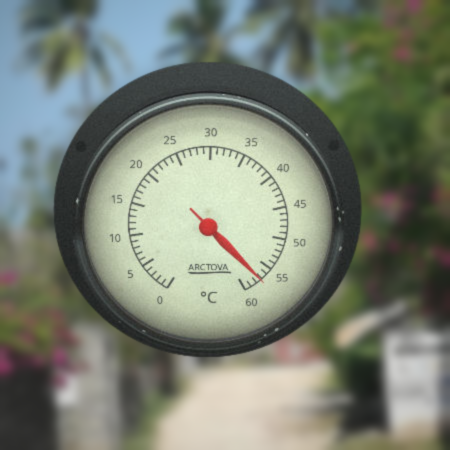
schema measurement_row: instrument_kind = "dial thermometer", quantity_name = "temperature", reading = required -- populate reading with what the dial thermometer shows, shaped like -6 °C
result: 57 °C
